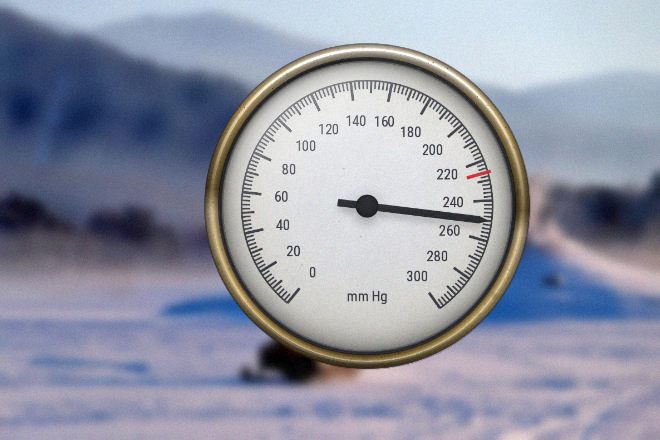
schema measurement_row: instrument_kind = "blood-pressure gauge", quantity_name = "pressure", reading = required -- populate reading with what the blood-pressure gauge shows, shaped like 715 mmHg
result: 250 mmHg
